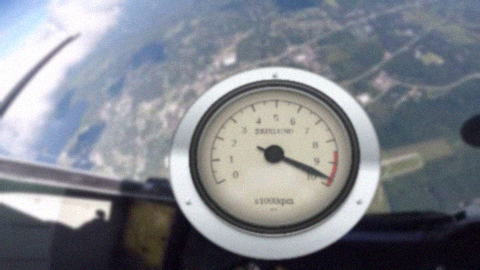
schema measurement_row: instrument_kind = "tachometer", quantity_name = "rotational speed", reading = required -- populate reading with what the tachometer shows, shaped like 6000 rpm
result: 9750 rpm
